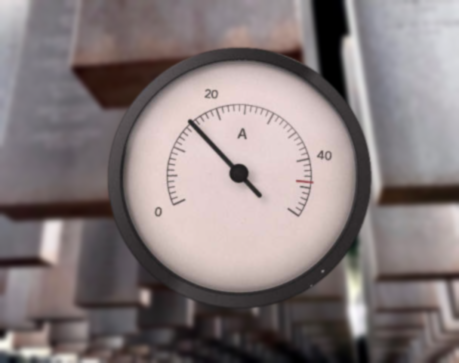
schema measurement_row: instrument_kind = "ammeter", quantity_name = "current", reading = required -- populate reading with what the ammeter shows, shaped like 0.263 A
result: 15 A
